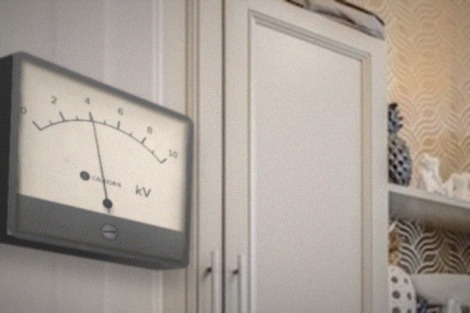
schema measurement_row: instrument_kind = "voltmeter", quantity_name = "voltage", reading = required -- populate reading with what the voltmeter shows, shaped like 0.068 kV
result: 4 kV
